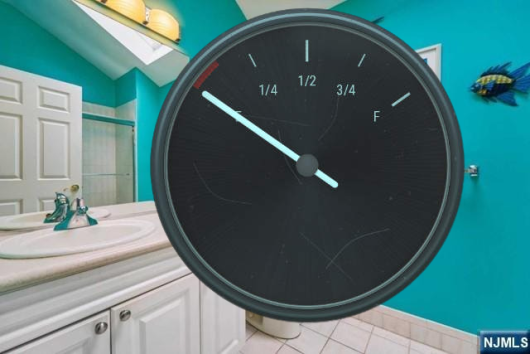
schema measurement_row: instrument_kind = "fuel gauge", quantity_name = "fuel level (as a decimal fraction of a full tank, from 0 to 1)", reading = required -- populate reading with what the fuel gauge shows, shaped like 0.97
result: 0
